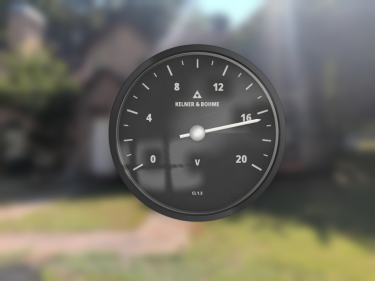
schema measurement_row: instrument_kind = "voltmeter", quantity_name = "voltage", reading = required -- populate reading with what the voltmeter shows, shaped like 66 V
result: 16.5 V
